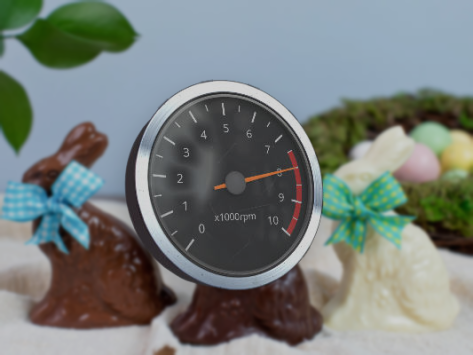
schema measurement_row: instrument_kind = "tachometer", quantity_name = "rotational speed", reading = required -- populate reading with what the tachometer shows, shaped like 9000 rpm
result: 8000 rpm
